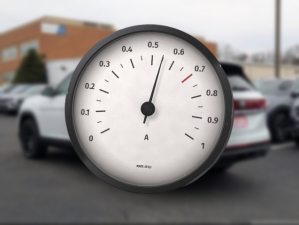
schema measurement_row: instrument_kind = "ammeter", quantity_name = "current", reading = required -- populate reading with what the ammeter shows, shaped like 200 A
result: 0.55 A
